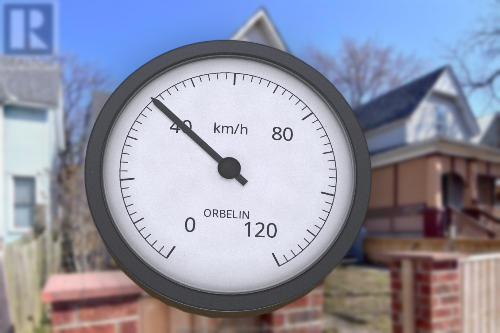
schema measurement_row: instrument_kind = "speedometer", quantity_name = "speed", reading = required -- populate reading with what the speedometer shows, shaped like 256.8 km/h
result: 40 km/h
